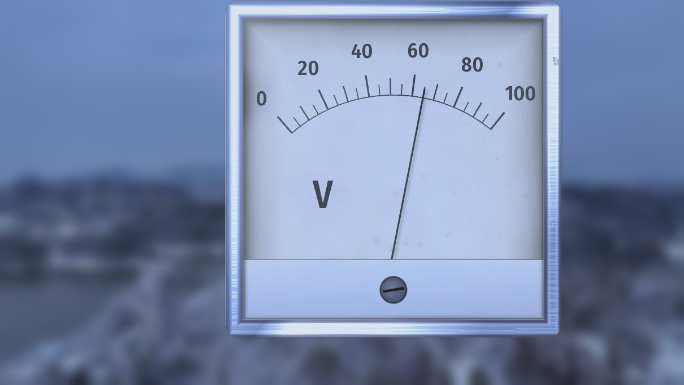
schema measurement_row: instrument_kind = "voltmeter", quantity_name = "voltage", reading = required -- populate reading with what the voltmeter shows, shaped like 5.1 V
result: 65 V
